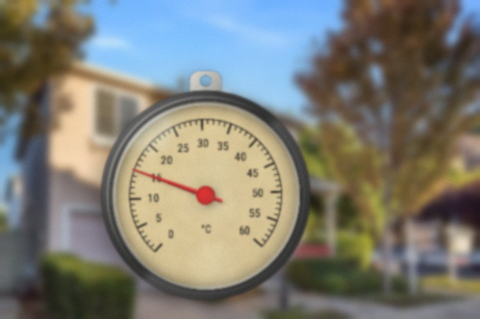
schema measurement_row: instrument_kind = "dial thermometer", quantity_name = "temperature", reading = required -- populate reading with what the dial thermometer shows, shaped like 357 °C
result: 15 °C
